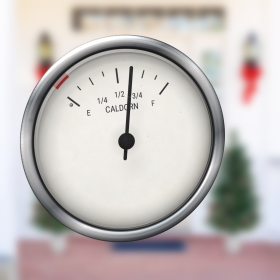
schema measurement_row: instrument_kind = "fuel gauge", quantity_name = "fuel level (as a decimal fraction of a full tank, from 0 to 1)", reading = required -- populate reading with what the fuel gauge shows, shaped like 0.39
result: 0.625
